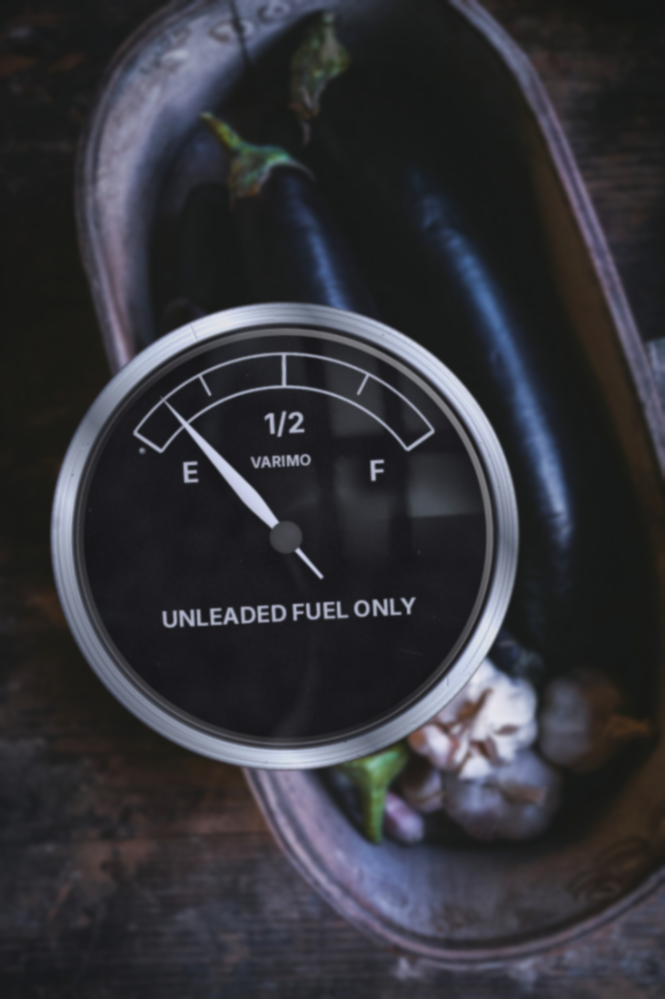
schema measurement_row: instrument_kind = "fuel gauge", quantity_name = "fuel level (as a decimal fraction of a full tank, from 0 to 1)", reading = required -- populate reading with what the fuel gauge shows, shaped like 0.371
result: 0.125
